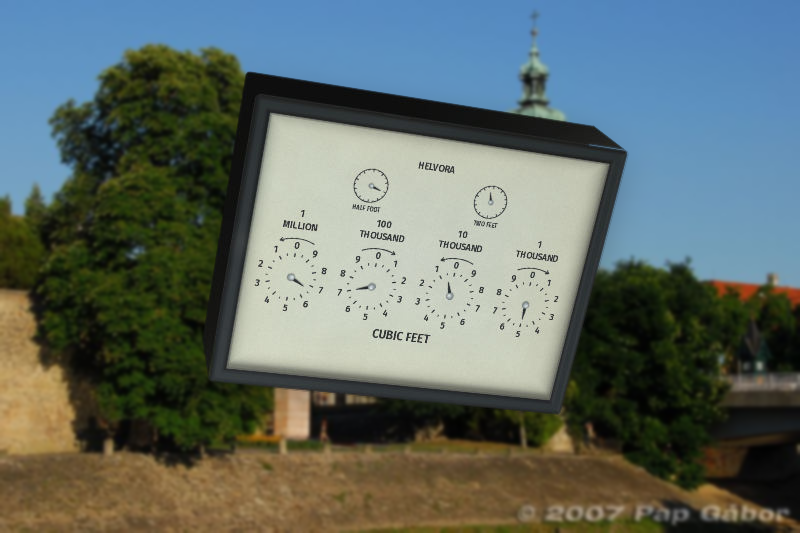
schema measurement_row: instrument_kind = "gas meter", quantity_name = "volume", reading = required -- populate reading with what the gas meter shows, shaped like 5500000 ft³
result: 670500 ft³
